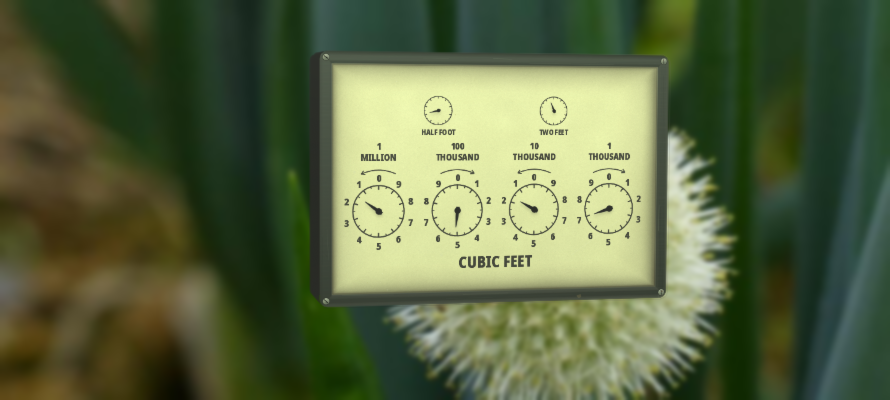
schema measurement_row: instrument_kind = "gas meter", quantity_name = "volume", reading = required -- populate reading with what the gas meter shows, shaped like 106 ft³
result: 151700 ft³
